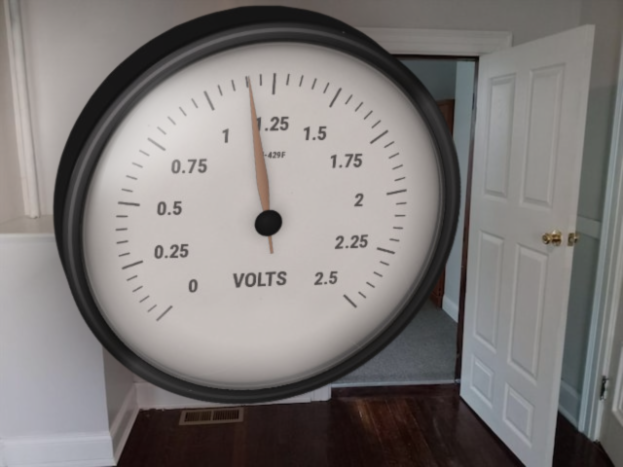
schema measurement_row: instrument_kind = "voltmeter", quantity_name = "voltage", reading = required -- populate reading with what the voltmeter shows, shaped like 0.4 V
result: 1.15 V
